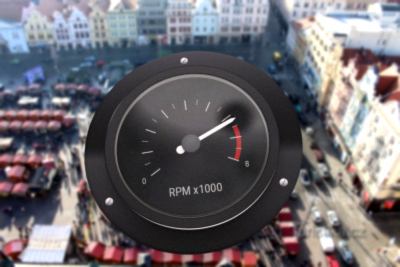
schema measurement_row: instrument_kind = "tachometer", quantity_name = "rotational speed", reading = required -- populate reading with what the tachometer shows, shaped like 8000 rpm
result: 6250 rpm
